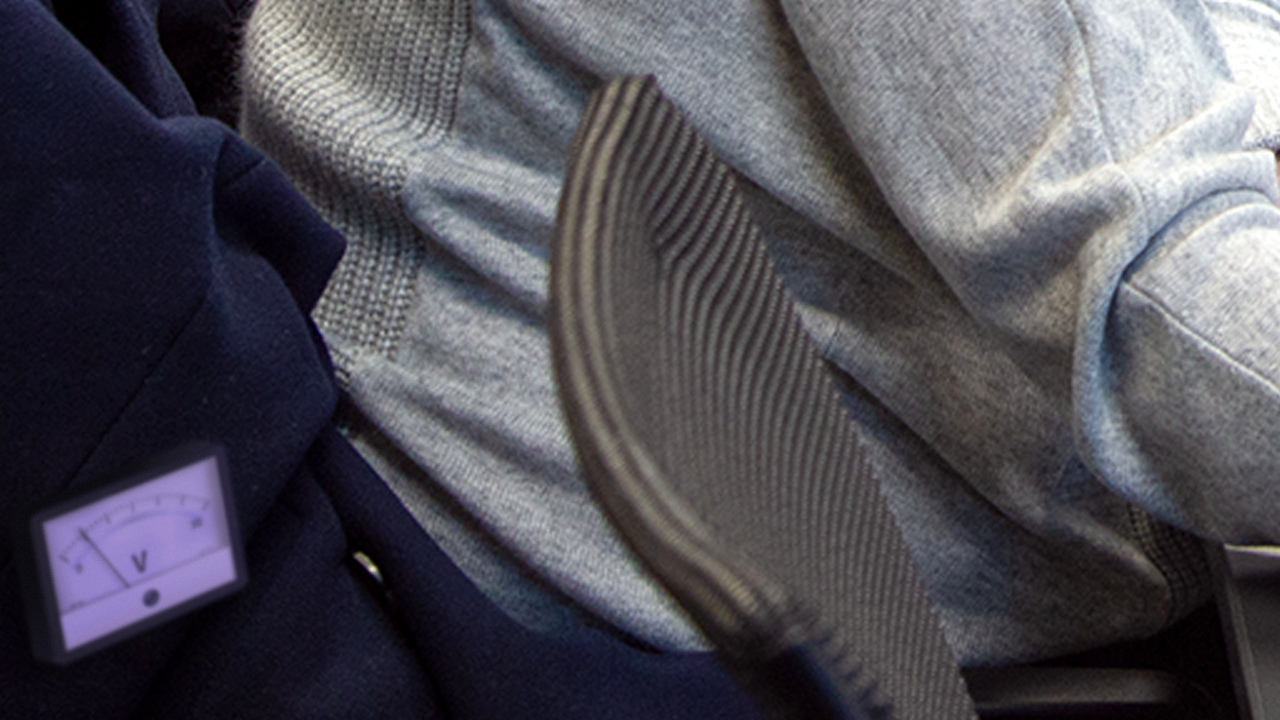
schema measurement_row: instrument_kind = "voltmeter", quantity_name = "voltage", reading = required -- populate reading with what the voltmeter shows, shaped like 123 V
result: 5 V
